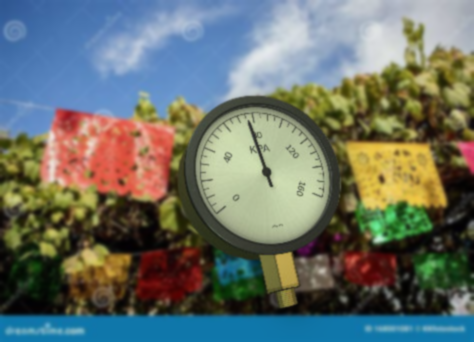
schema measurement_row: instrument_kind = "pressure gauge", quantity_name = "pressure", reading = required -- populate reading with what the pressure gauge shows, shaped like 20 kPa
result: 75 kPa
